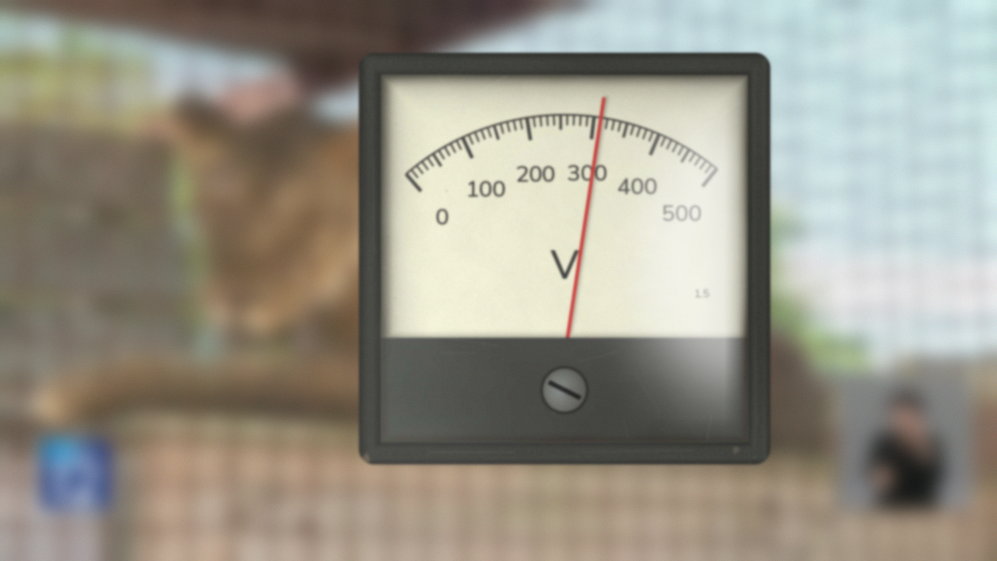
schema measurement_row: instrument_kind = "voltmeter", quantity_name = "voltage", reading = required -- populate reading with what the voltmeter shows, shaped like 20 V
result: 310 V
